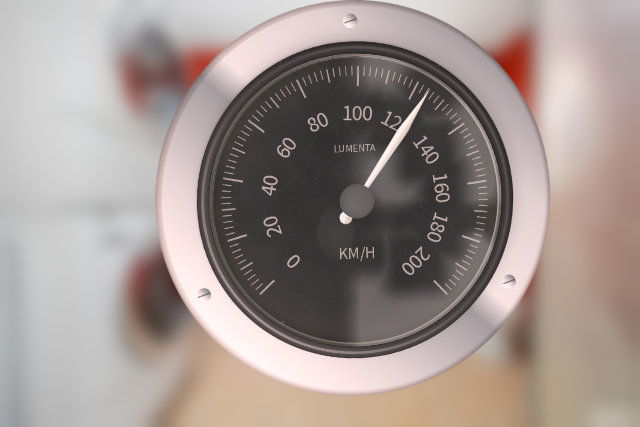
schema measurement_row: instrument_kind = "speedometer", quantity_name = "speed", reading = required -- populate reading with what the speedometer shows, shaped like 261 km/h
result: 124 km/h
